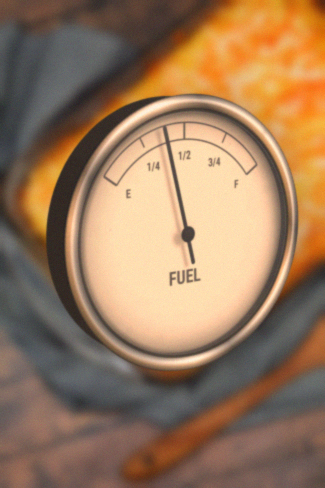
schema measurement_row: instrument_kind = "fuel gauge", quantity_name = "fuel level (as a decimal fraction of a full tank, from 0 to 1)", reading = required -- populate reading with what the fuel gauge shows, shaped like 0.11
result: 0.375
